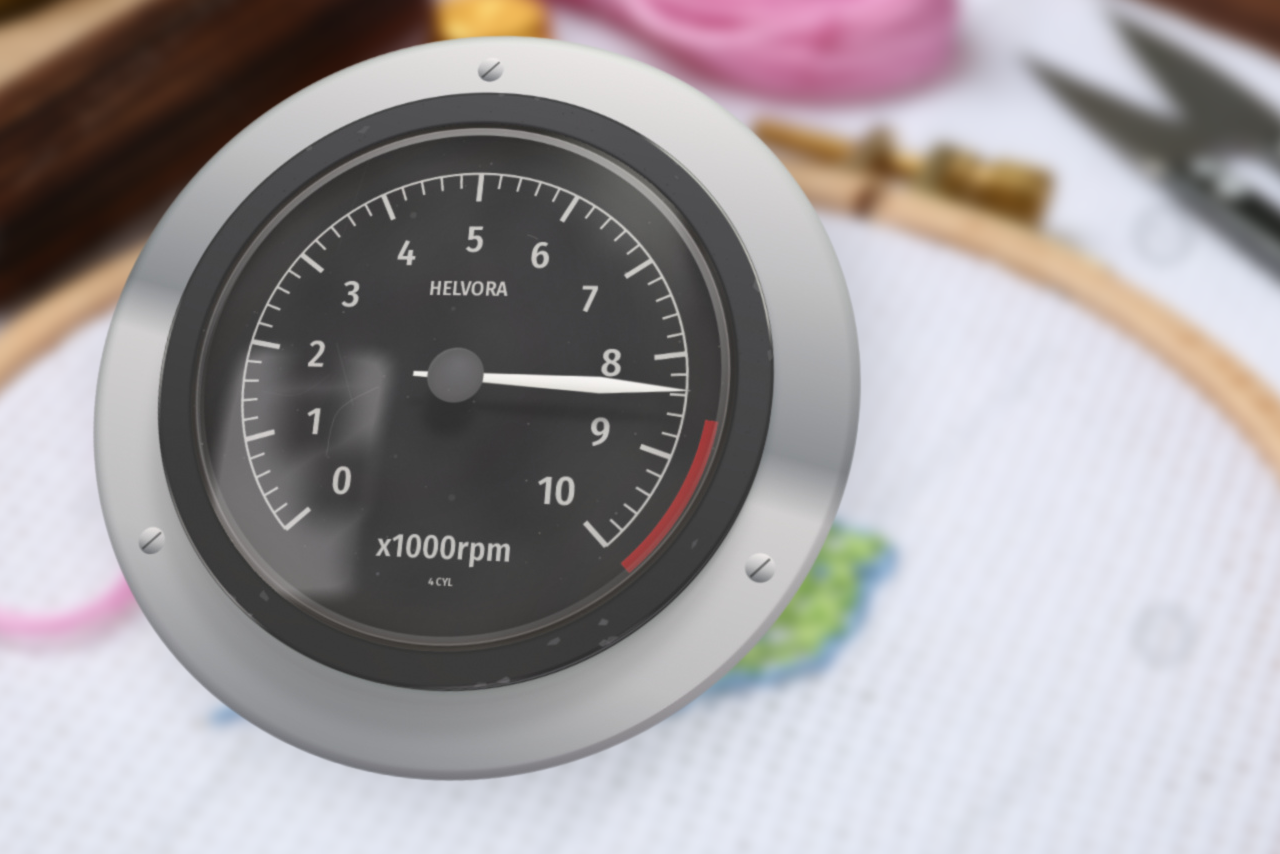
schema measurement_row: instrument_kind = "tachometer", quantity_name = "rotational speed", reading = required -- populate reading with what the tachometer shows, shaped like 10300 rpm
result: 8400 rpm
